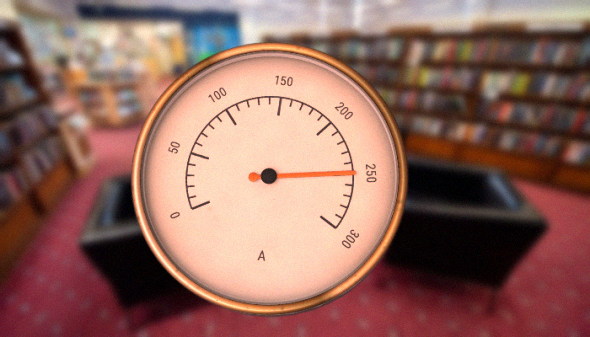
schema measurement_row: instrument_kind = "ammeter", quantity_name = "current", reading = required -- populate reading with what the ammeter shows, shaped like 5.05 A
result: 250 A
